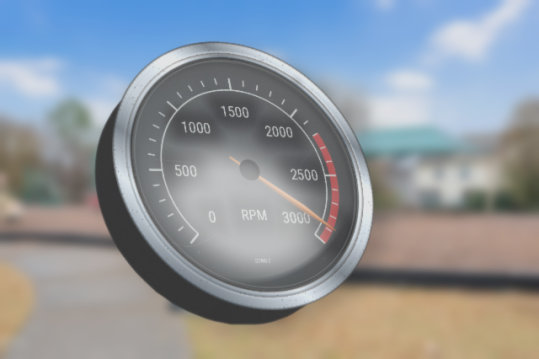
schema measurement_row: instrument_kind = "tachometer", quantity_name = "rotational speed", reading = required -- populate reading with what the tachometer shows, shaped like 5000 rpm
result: 2900 rpm
